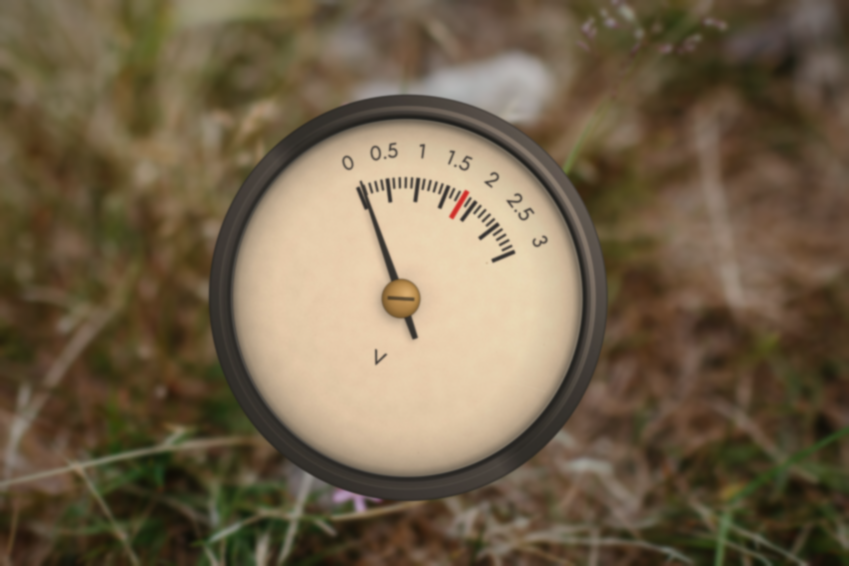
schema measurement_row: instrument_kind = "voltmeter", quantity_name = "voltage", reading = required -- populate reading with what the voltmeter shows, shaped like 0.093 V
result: 0.1 V
